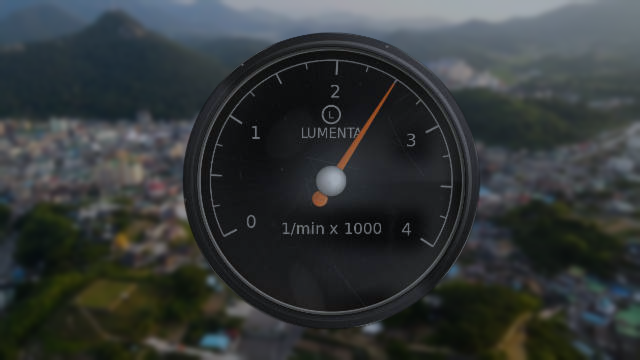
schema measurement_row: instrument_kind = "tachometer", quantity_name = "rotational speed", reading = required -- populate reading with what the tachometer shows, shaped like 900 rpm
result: 2500 rpm
